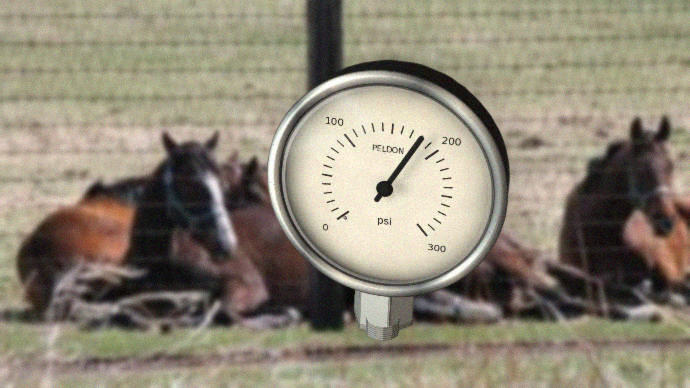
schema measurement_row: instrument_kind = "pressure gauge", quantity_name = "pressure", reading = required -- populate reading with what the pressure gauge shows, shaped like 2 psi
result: 180 psi
